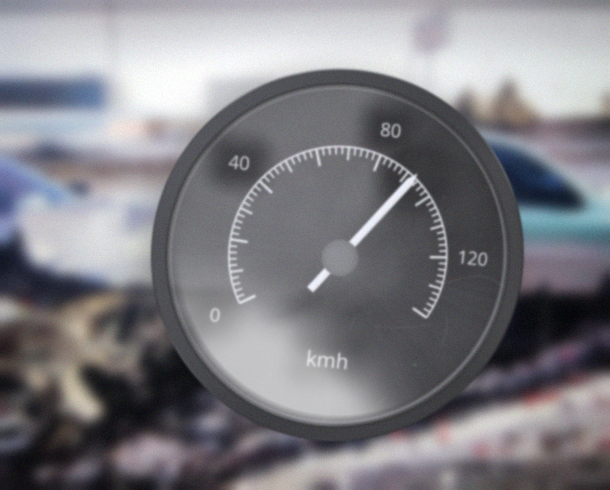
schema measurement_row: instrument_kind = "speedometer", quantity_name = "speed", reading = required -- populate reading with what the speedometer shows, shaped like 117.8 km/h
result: 92 km/h
